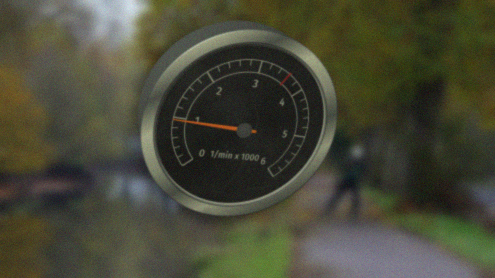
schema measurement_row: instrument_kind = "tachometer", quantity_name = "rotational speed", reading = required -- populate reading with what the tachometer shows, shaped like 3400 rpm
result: 1000 rpm
